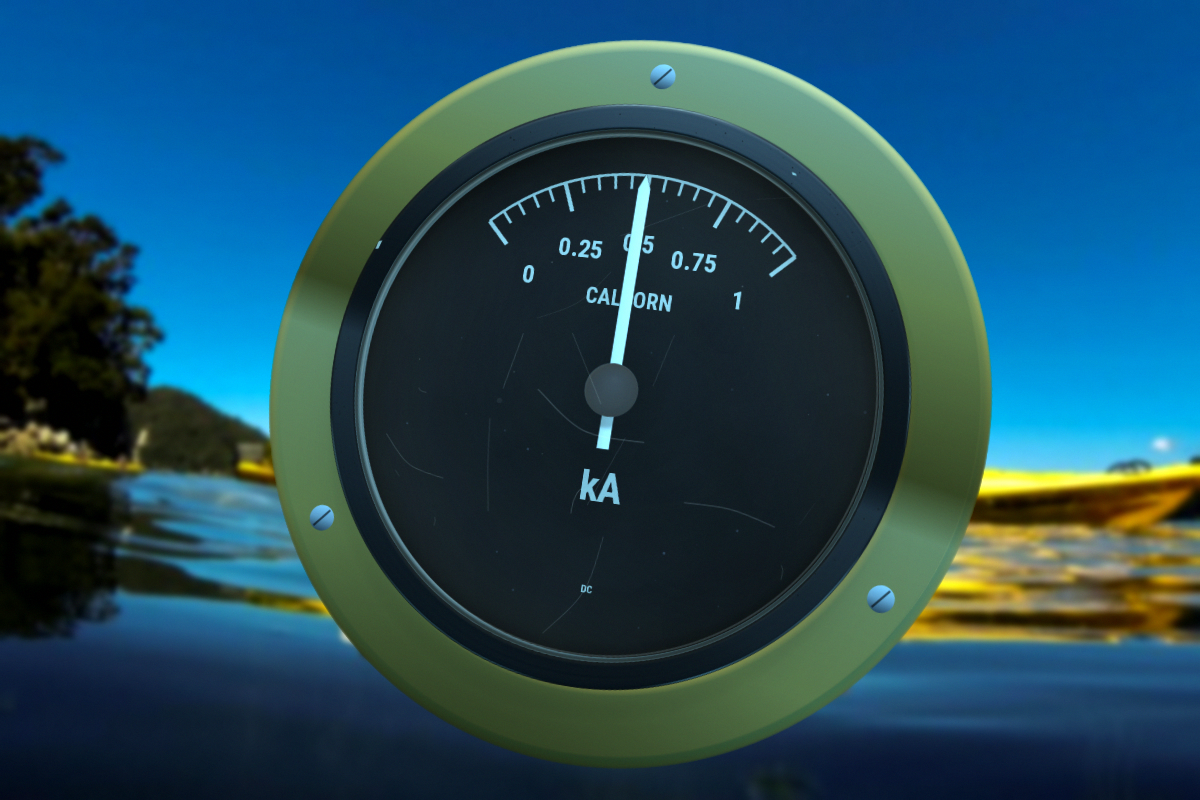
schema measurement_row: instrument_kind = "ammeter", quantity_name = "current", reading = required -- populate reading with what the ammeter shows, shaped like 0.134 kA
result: 0.5 kA
